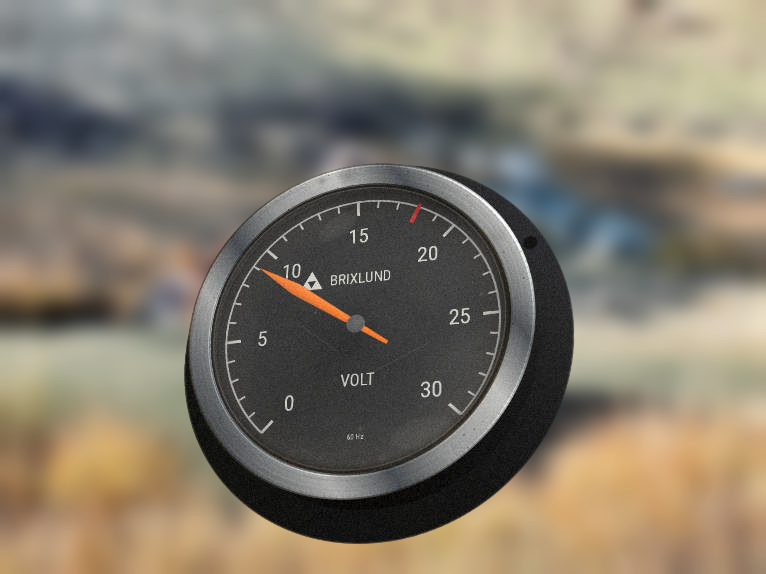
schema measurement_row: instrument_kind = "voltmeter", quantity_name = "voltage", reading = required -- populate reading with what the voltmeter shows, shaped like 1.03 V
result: 9 V
